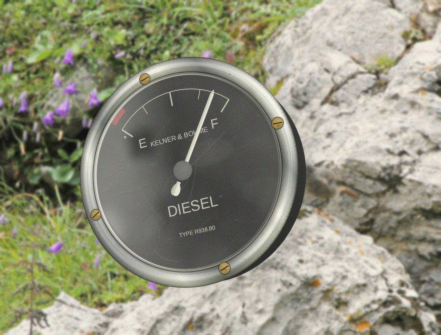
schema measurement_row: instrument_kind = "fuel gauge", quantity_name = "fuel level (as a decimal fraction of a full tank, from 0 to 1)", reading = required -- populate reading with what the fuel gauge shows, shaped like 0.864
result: 0.875
